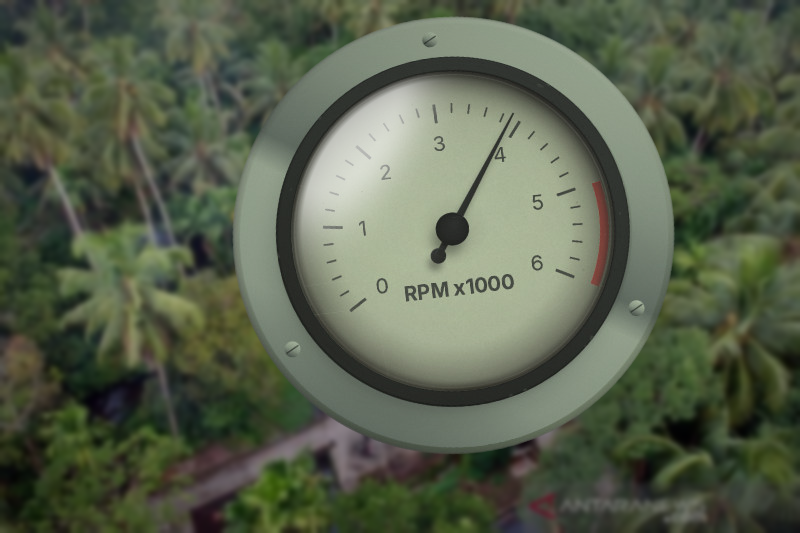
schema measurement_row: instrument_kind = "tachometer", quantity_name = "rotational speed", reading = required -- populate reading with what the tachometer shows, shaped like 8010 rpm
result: 3900 rpm
